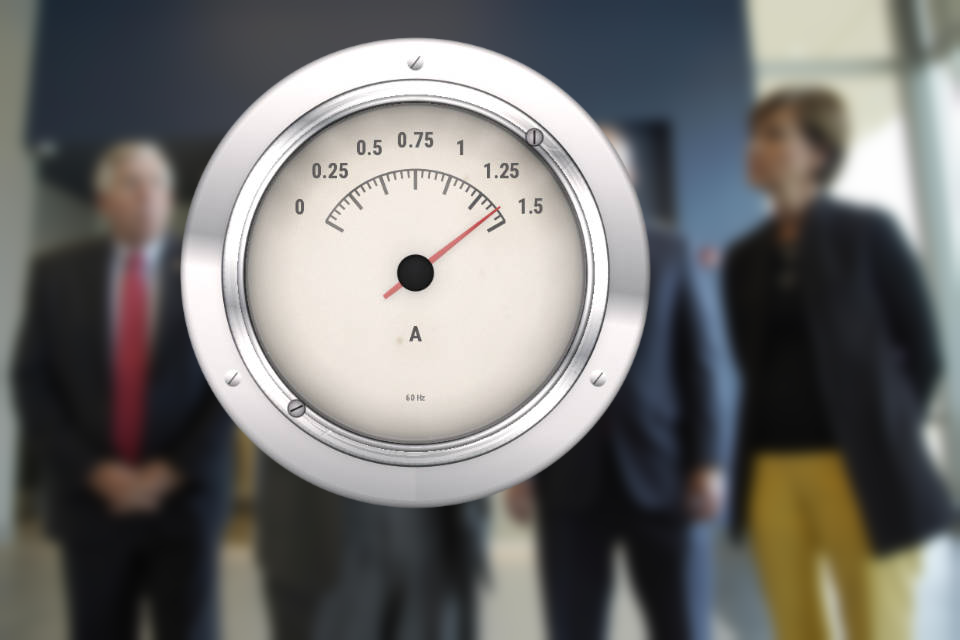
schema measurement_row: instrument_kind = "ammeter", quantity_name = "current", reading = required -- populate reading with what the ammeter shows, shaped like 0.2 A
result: 1.4 A
